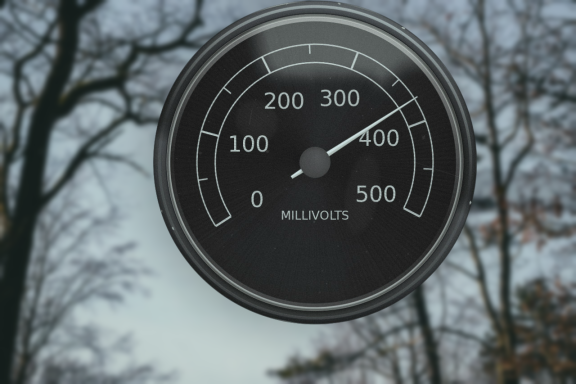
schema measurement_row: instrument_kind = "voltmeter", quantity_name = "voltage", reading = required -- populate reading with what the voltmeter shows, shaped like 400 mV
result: 375 mV
